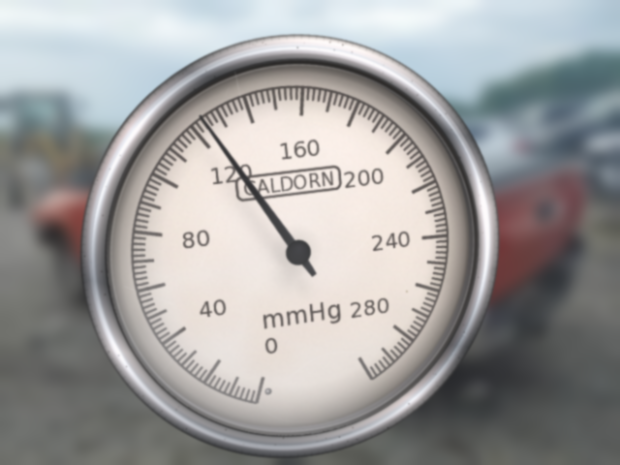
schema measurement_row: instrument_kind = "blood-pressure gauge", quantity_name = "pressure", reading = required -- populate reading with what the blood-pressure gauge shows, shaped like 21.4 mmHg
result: 124 mmHg
